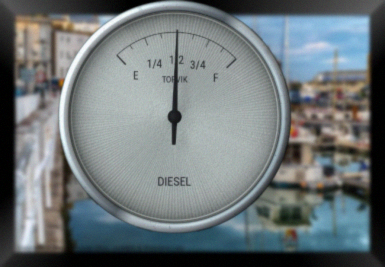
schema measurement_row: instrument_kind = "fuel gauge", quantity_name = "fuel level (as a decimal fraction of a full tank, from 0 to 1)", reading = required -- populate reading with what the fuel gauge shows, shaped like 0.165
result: 0.5
